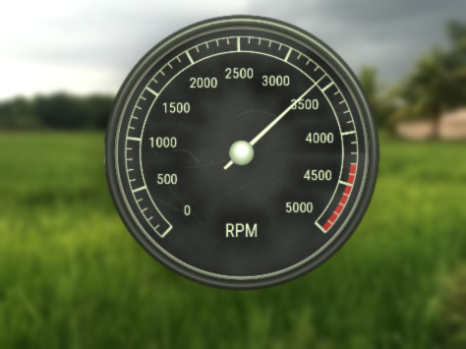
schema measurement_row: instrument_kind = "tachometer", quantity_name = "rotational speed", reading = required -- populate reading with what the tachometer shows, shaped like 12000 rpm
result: 3400 rpm
